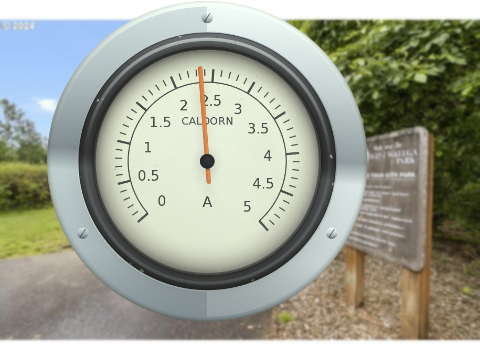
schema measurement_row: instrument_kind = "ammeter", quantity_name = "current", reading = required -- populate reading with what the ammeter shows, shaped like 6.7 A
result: 2.35 A
